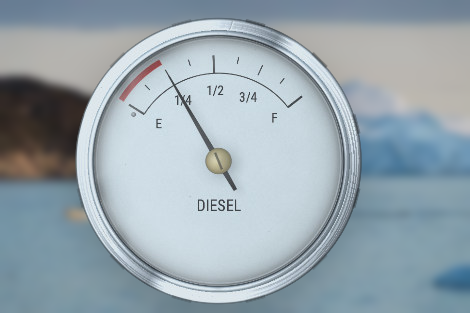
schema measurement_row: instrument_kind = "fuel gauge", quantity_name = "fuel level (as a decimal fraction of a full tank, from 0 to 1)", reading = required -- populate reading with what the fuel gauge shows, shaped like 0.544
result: 0.25
